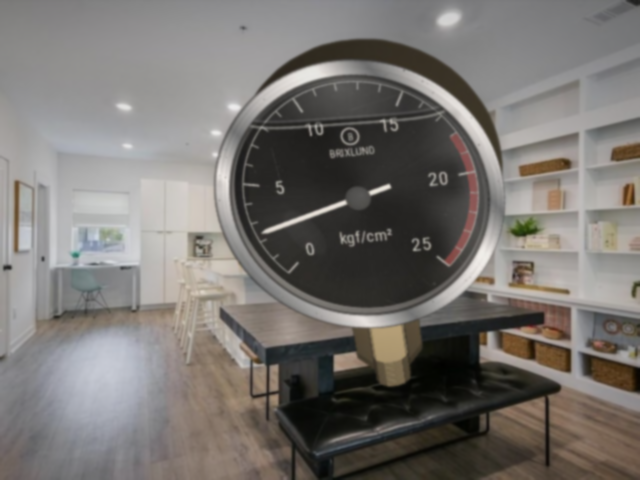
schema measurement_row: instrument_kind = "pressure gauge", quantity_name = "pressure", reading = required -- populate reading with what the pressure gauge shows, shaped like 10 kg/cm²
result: 2.5 kg/cm²
